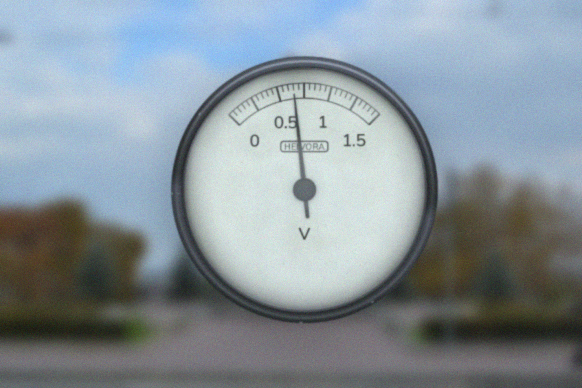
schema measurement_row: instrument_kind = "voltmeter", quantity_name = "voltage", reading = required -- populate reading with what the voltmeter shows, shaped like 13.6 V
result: 0.65 V
